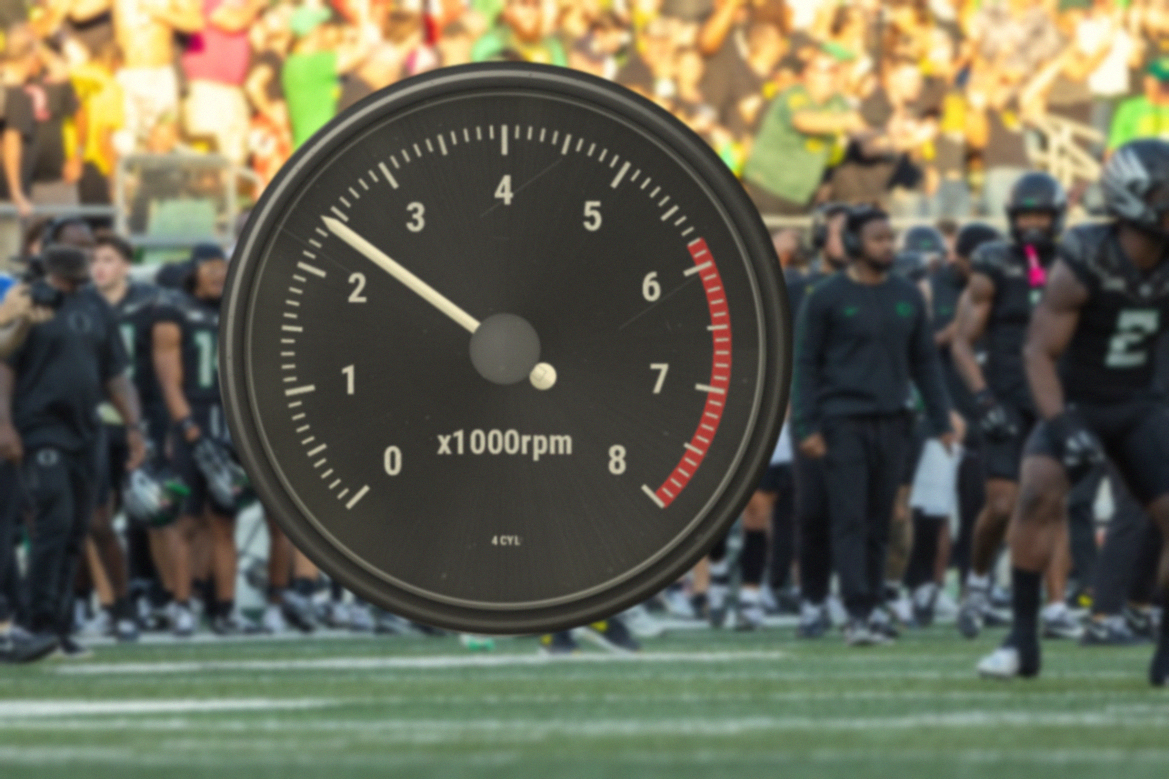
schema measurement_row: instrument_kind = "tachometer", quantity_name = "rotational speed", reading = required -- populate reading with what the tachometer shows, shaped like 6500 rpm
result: 2400 rpm
